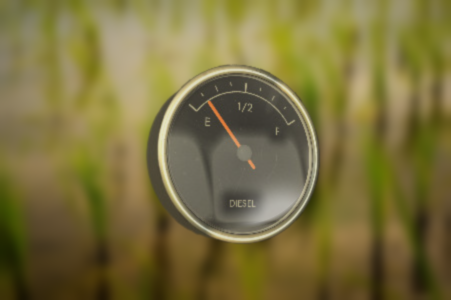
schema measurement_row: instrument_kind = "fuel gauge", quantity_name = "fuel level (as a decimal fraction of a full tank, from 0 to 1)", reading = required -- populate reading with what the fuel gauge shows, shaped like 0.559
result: 0.125
